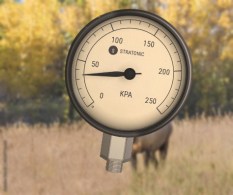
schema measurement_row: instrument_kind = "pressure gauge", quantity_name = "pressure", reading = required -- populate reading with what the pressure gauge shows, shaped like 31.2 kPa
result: 35 kPa
